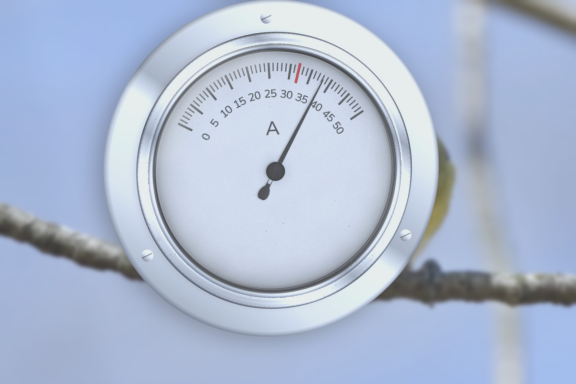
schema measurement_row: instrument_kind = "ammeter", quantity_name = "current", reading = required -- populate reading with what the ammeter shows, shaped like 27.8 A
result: 38 A
